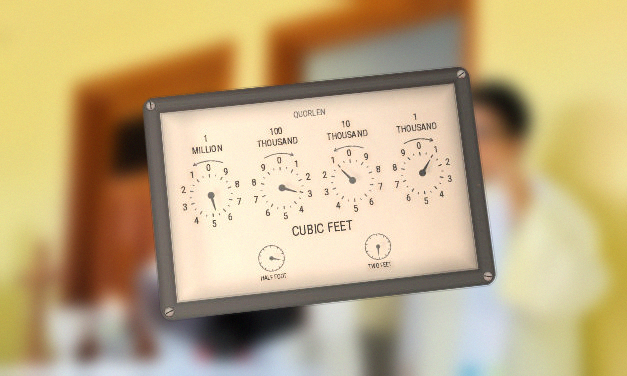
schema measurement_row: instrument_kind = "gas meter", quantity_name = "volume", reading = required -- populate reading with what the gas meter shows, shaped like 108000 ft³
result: 531100 ft³
